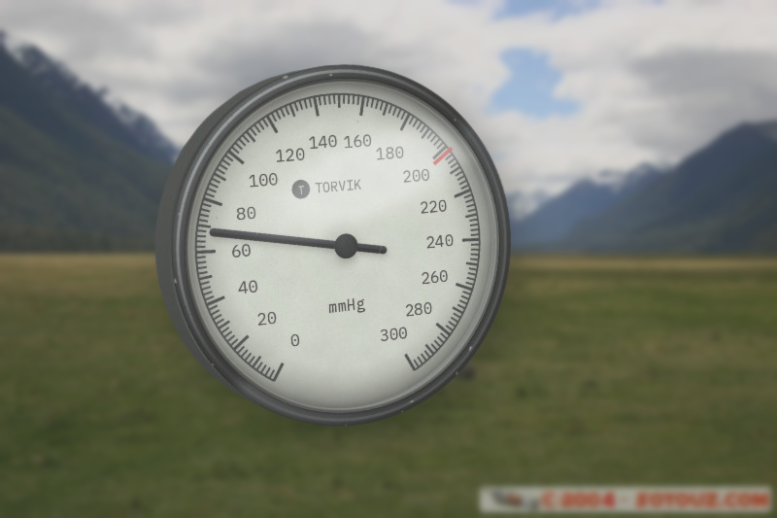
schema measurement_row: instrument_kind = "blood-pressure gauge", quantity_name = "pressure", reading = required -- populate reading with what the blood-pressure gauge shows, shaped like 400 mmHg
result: 68 mmHg
